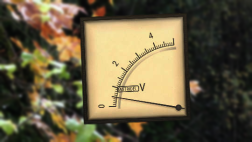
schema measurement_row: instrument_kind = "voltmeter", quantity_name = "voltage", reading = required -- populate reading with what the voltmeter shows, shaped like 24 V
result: 0.5 V
